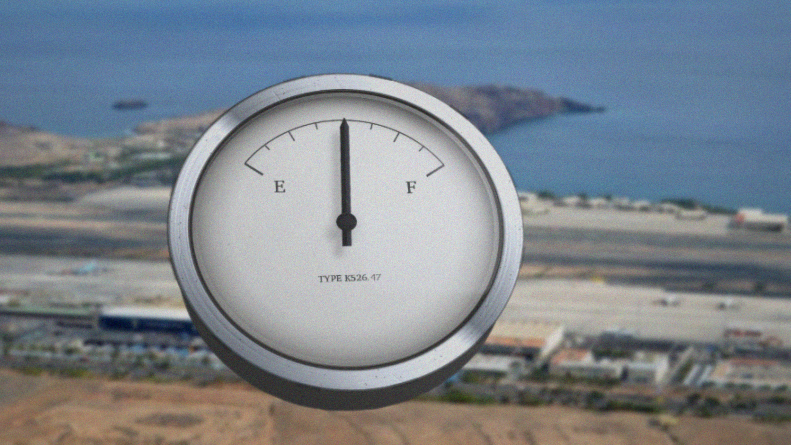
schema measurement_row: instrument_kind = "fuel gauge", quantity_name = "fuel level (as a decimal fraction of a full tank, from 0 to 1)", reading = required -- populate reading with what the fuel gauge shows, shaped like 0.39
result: 0.5
